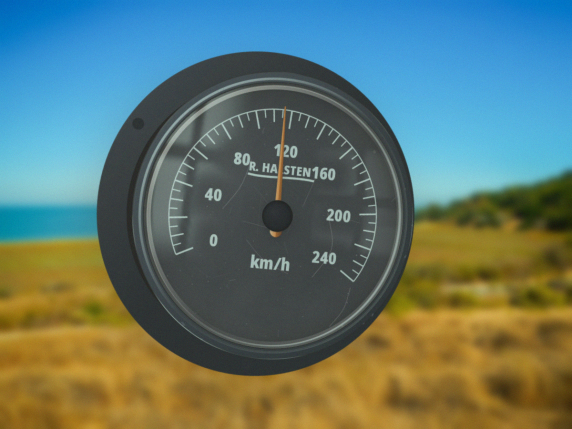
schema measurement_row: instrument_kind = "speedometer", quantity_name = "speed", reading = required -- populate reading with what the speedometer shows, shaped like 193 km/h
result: 115 km/h
